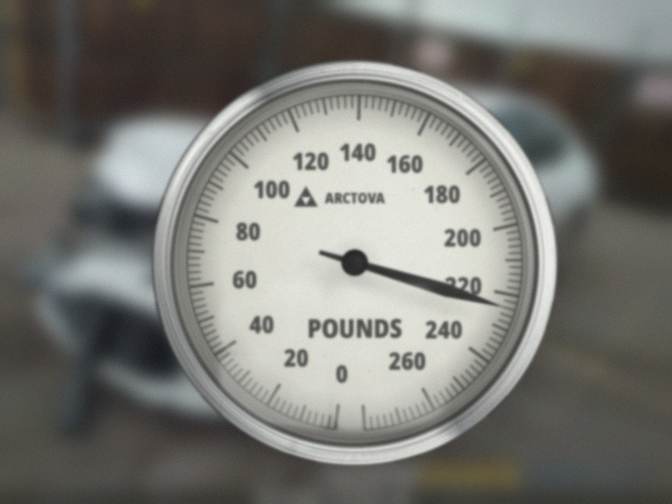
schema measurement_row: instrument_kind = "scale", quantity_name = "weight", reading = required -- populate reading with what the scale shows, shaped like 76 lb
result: 224 lb
